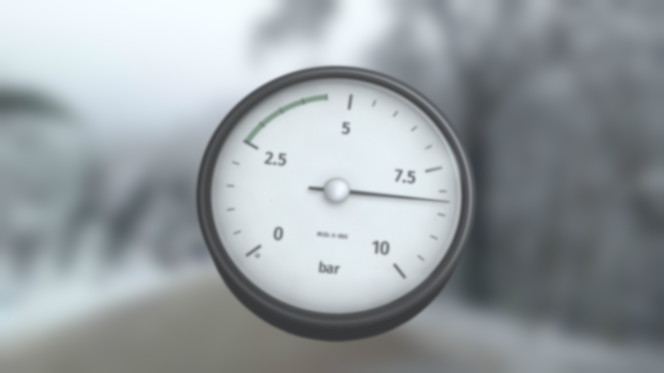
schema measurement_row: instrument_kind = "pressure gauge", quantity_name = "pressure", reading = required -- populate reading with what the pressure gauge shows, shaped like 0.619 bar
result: 8.25 bar
